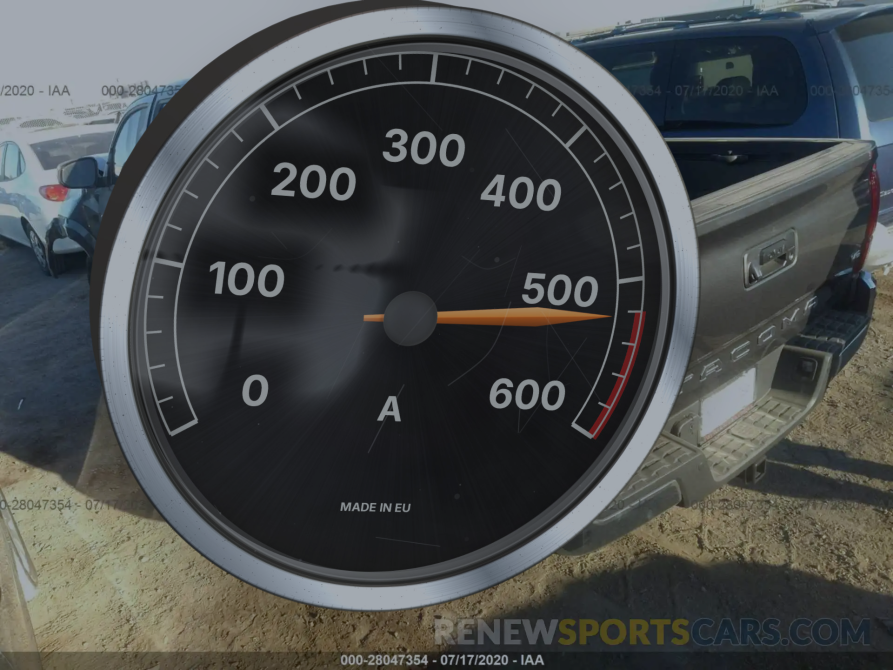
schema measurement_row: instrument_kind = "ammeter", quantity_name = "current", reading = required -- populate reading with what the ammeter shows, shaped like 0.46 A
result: 520 A
